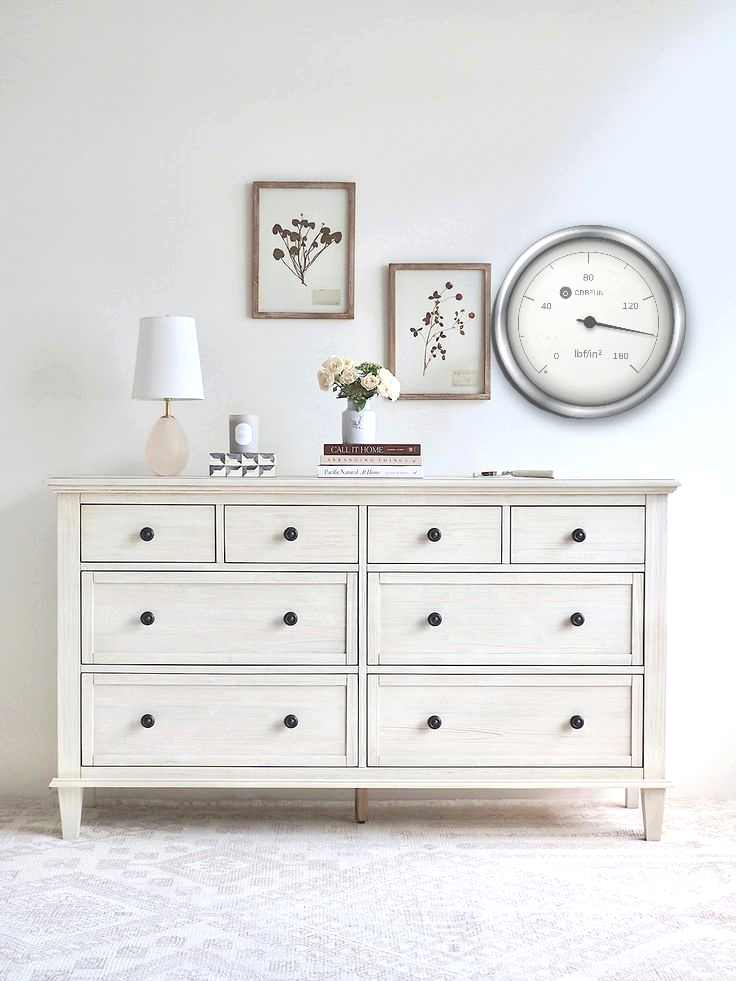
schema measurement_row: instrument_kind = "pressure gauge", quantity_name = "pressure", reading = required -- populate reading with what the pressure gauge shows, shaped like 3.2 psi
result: 140 psi
